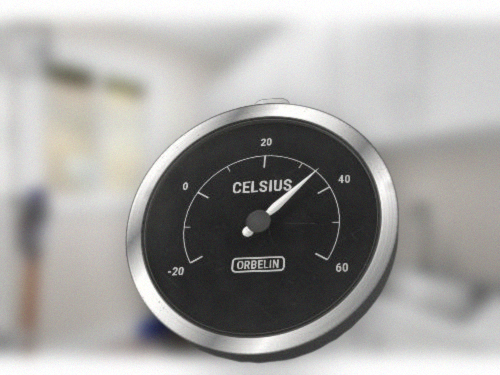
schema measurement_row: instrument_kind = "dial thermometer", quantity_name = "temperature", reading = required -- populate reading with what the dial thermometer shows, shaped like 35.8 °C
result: 35 °C
